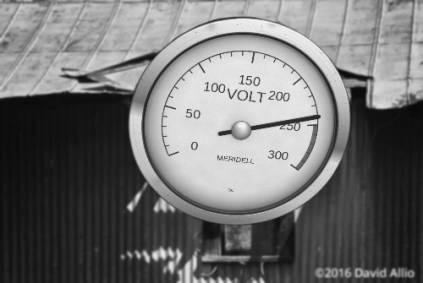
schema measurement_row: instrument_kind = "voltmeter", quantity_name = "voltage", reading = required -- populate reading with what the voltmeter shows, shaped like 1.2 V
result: 240 V
